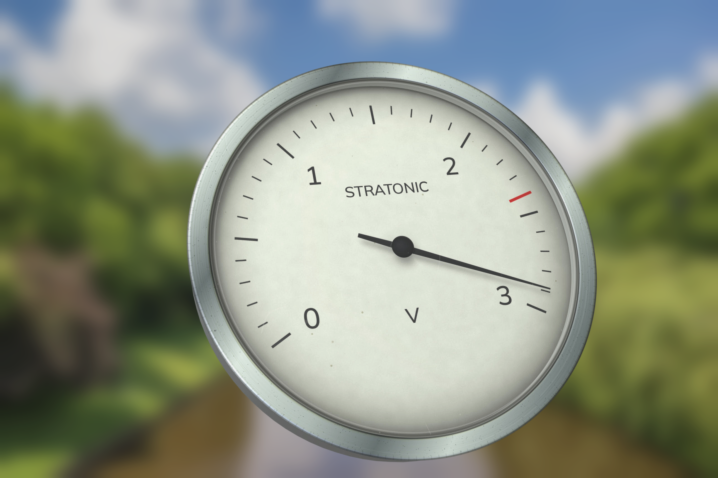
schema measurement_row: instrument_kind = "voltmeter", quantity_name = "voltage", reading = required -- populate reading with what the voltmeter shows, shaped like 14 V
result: 2.9 V
